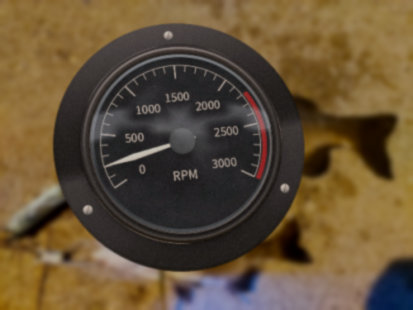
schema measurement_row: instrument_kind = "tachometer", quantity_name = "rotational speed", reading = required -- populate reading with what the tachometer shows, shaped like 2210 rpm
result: 200 rpm
